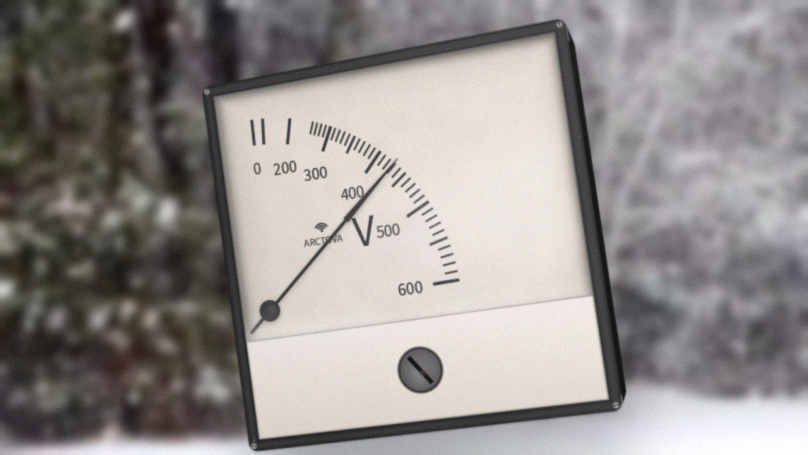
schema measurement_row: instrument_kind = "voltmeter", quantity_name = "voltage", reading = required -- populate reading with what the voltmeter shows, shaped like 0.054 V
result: 430 V
